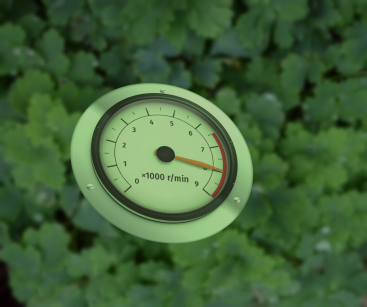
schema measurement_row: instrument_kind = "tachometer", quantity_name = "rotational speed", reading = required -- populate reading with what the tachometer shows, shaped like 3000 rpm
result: 8000 rpm
